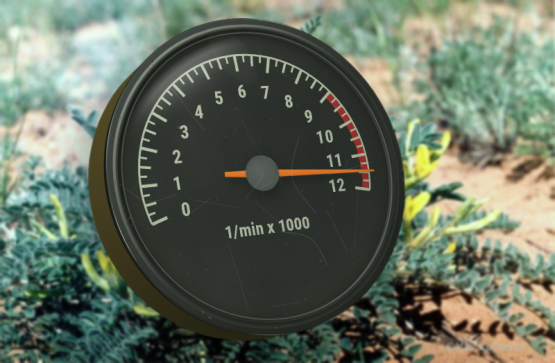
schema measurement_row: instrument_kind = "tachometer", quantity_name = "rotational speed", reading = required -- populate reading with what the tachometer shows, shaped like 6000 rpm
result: 11500 rpm
